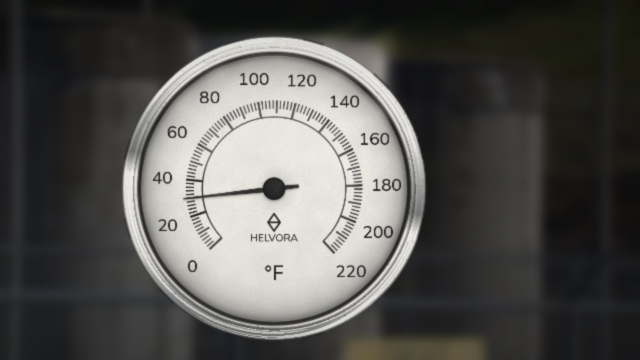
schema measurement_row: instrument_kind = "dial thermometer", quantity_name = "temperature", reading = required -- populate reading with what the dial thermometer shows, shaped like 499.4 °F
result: 30 °F
